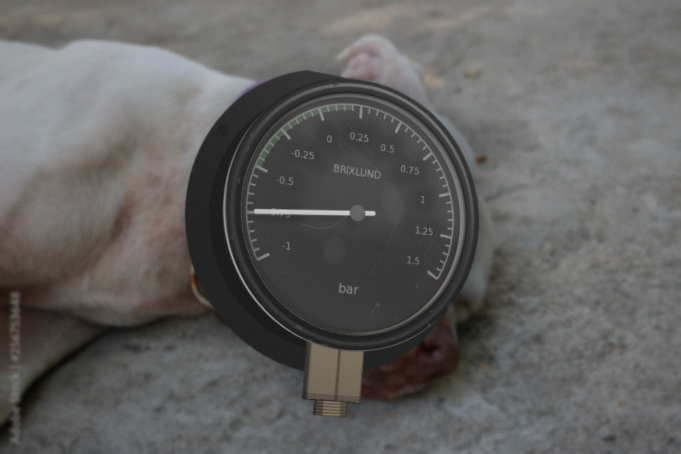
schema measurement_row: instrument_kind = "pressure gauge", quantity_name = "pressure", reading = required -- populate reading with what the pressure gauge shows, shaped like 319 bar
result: -0.75 bar
